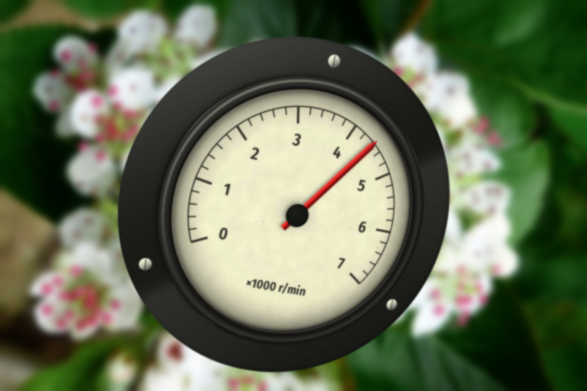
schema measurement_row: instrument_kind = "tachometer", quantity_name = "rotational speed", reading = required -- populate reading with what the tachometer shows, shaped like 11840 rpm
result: 4400 rpm
